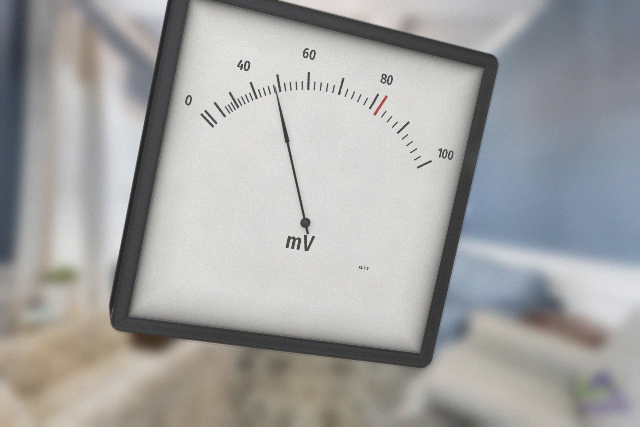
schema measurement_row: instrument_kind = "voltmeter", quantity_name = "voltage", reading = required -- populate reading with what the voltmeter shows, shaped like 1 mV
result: 48 mV
